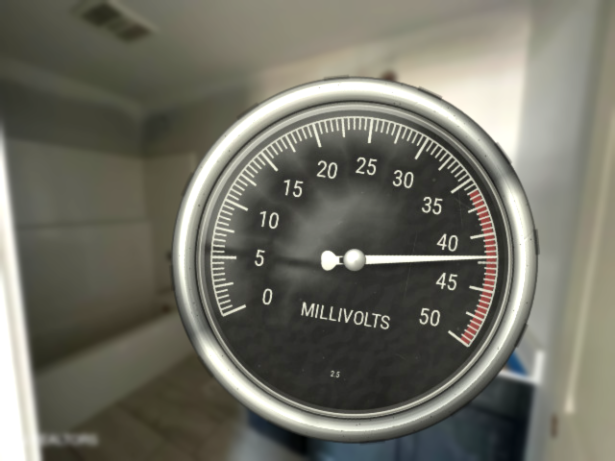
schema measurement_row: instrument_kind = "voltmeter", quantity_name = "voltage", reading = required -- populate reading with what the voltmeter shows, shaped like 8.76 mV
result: 42 mV
